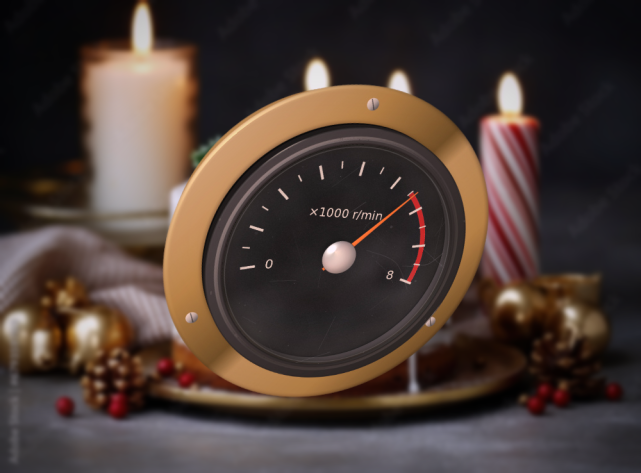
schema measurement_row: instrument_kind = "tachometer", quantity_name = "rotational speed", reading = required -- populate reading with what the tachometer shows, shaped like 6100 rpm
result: 5500 rpm
